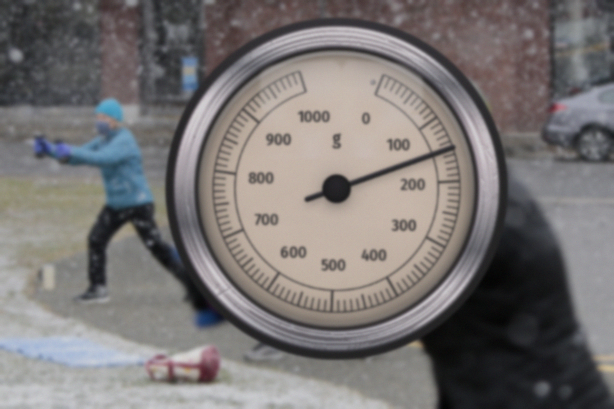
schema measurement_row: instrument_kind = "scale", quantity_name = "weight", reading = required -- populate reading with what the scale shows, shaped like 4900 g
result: 150 g
